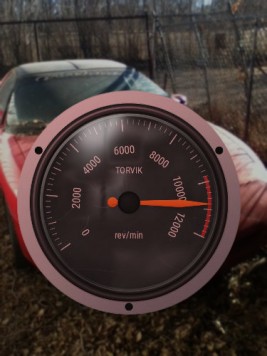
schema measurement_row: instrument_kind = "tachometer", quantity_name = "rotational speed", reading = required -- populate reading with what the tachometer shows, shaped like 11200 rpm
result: 10800 rpm
